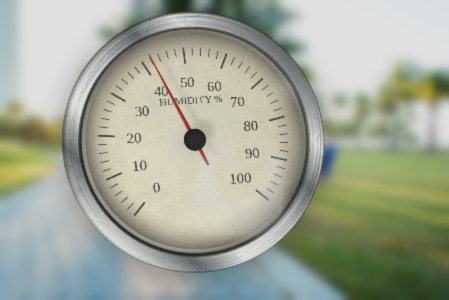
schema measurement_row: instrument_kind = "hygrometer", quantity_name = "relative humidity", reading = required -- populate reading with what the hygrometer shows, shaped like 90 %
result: 42 %
